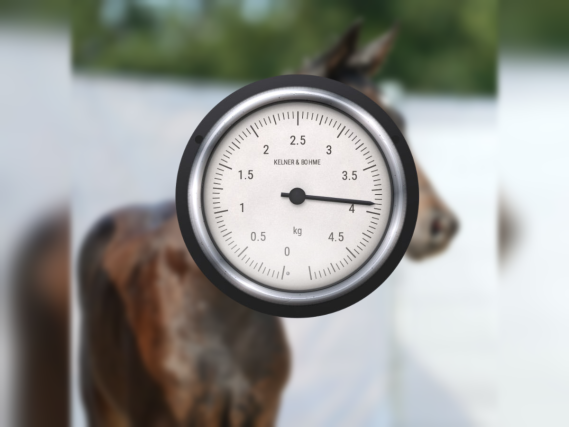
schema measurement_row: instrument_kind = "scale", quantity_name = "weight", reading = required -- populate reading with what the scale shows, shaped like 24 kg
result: 3.9 kg
